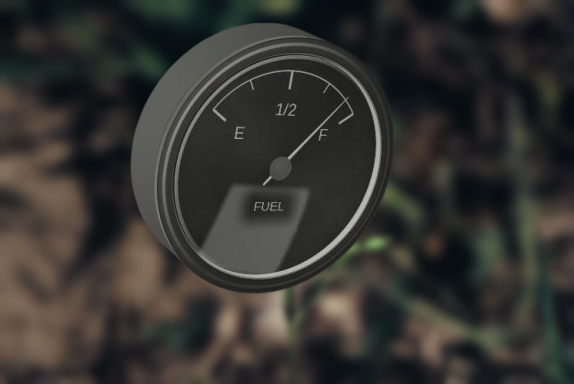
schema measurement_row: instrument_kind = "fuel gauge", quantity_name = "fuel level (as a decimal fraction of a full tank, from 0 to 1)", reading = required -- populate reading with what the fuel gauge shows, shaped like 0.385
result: 0.875
